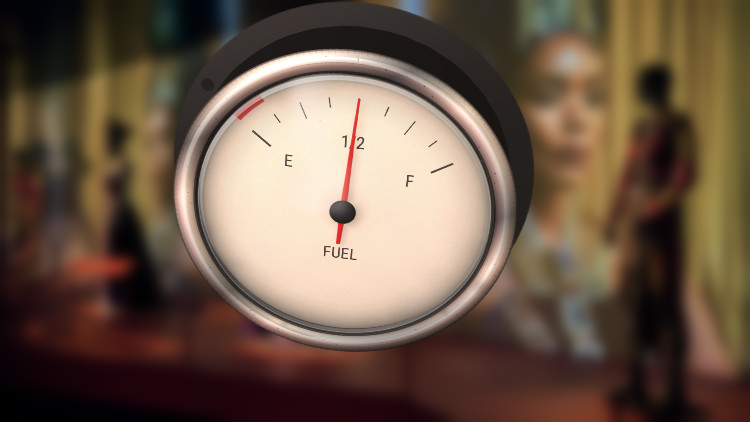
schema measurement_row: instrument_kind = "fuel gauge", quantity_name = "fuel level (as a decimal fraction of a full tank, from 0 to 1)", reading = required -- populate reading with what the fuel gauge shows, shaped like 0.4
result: 0.5
